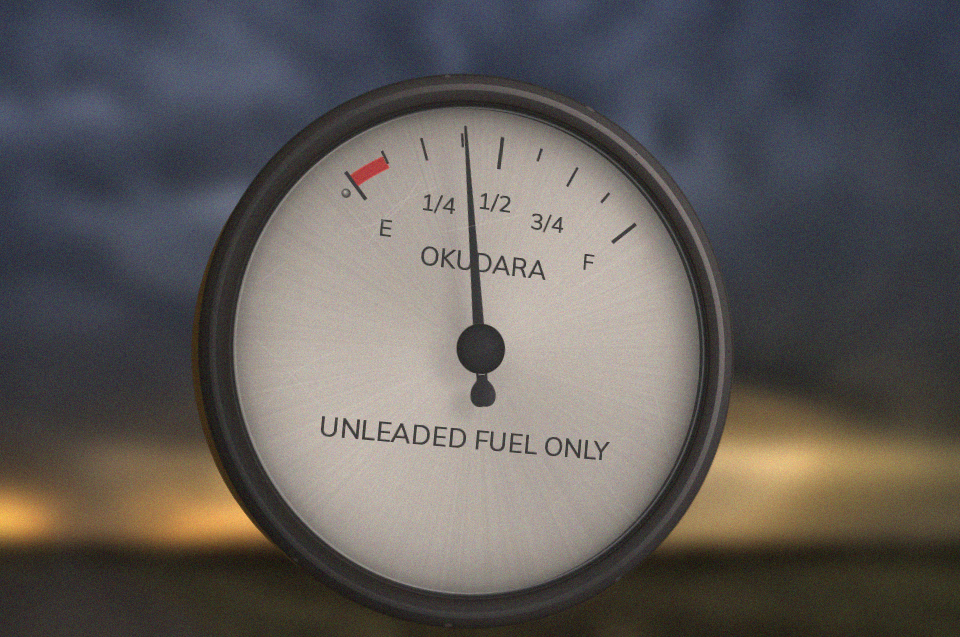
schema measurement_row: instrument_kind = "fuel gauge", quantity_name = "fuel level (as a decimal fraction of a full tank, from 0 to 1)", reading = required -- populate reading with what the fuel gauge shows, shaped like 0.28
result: 0.375
